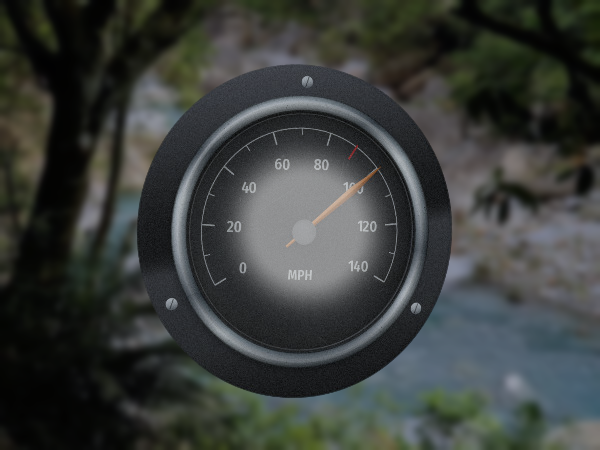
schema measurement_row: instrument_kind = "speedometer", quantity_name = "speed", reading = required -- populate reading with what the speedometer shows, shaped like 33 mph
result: 100 mph
